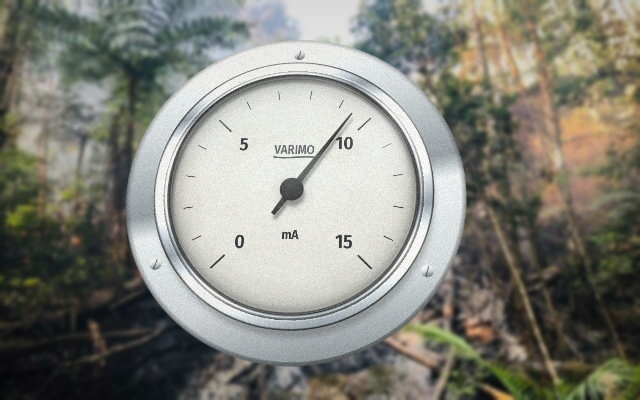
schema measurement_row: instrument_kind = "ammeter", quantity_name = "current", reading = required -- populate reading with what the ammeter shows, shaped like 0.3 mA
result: 9.5 mA
